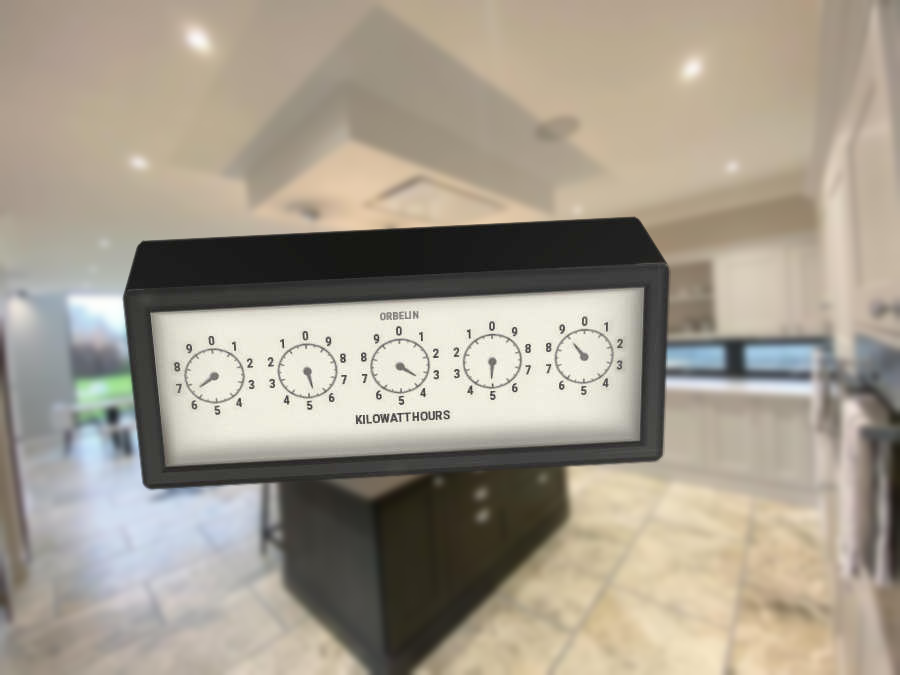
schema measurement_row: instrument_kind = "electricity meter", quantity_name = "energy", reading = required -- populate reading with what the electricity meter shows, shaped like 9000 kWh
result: 65349 kWh
